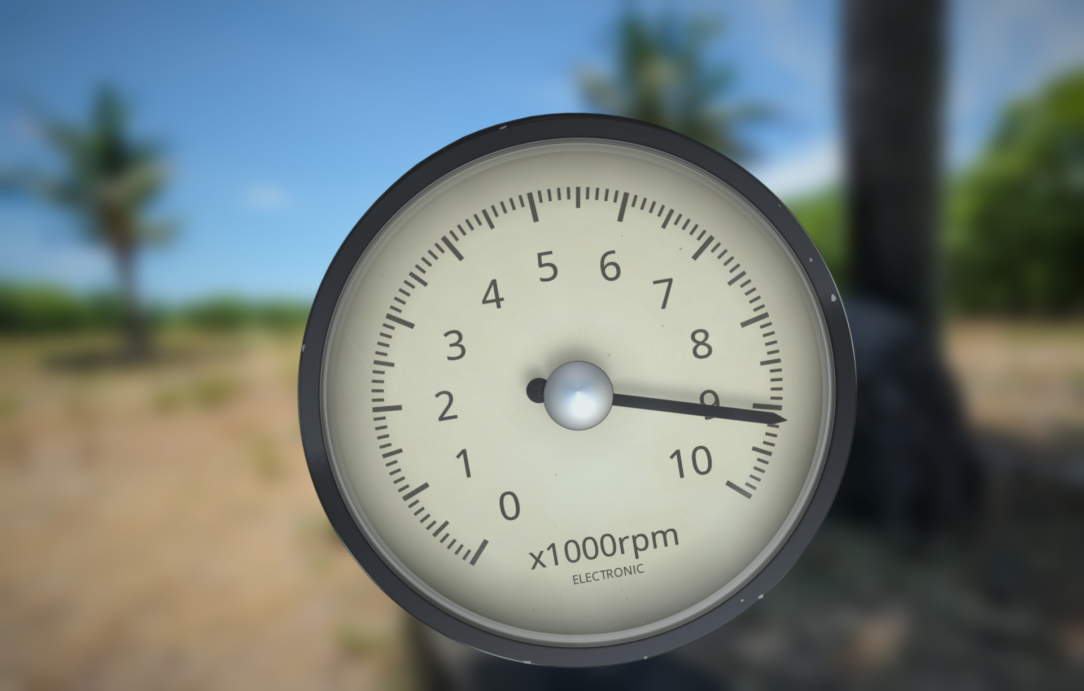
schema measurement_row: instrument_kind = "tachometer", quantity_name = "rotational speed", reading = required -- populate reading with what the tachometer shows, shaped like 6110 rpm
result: 9100 rpm
